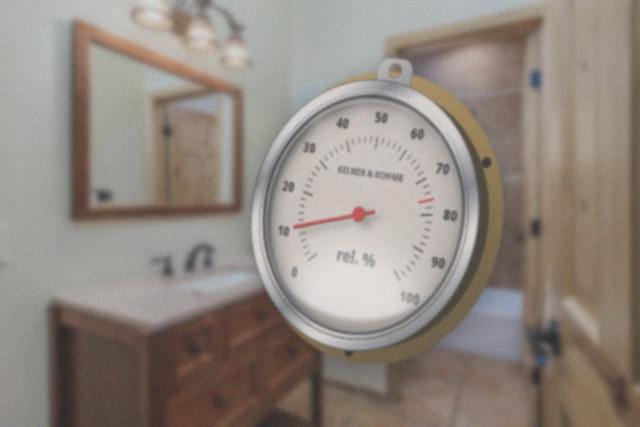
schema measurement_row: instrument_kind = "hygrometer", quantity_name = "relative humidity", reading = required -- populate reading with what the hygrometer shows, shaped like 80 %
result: 10 %
